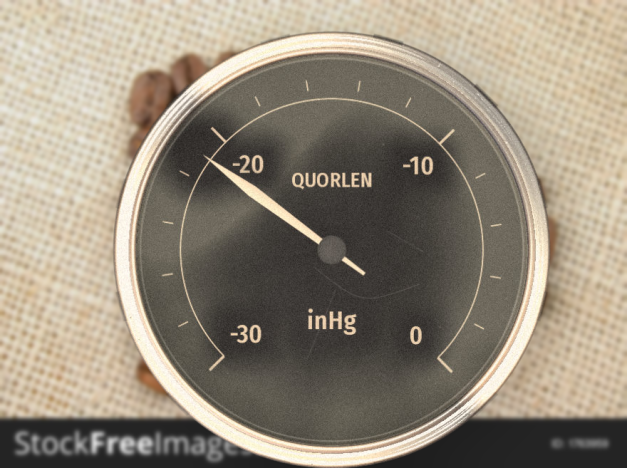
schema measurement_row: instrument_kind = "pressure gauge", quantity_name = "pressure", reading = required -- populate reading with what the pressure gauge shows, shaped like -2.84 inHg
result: -21 inHg
